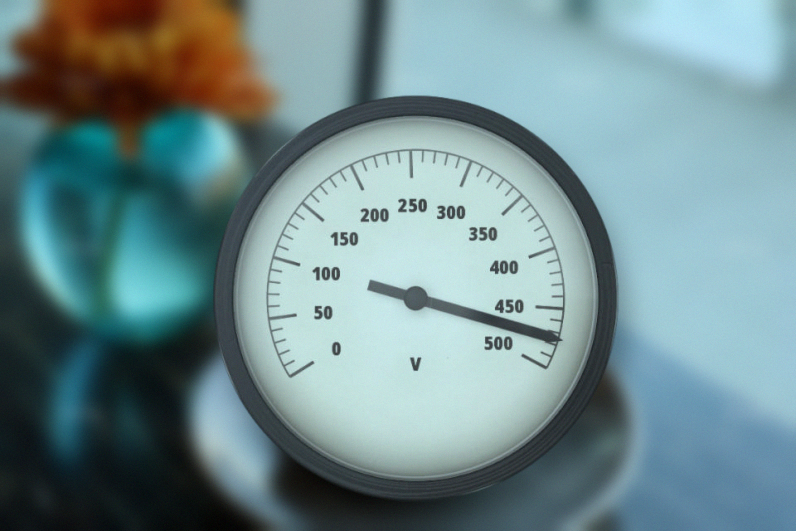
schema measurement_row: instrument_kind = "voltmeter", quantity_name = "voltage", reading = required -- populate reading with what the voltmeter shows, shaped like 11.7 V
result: 475 V
